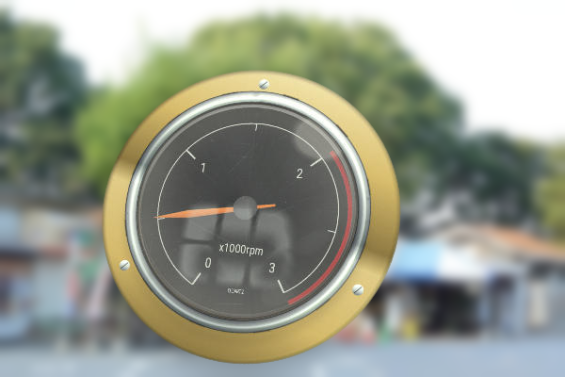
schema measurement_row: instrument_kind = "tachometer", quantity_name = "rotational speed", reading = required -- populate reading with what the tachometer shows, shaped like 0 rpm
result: 500 rpm
